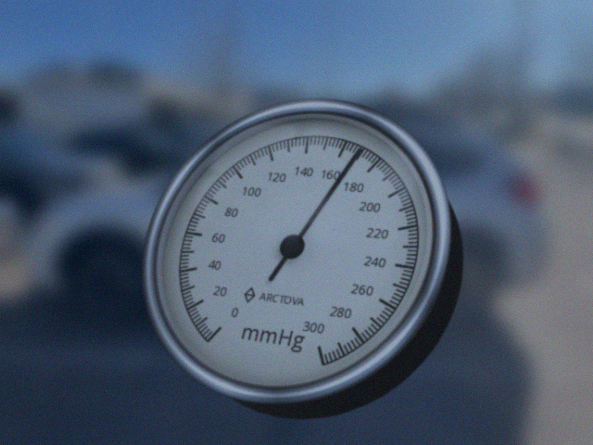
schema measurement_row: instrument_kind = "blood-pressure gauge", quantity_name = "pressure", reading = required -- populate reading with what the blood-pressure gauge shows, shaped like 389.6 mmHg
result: 170 mmHg
